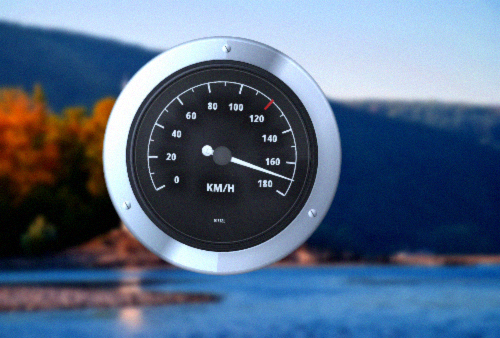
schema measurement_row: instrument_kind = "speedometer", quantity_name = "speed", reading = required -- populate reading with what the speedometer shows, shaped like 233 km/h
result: 170 km/h
